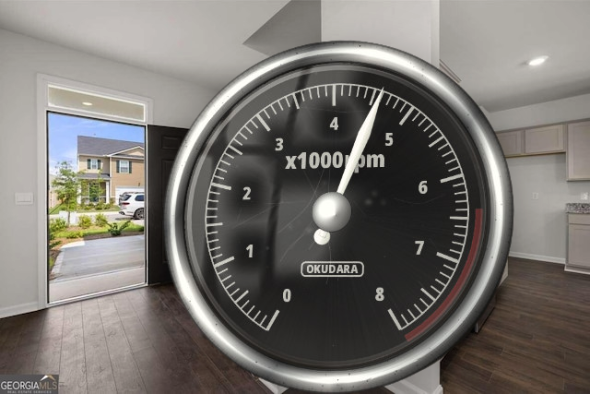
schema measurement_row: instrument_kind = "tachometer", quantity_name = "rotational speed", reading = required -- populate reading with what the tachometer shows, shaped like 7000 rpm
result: 4600 rpm
